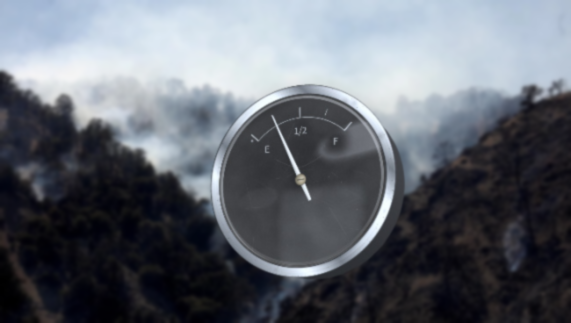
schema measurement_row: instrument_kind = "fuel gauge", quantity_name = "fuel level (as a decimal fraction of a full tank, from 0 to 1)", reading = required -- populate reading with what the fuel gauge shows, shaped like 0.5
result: 0.25
